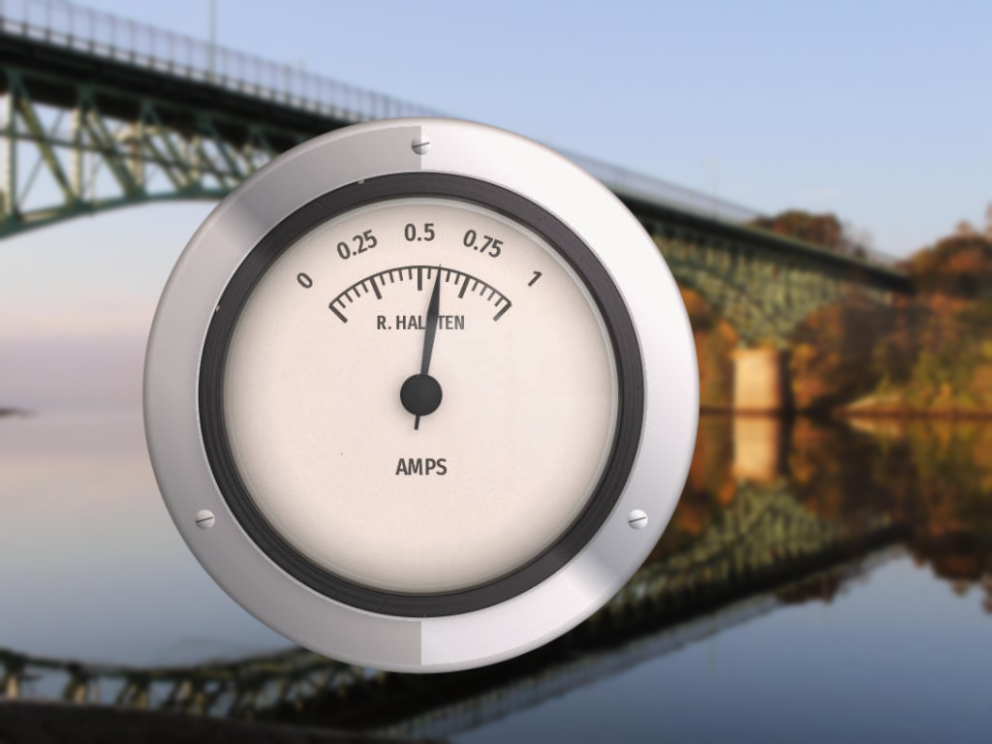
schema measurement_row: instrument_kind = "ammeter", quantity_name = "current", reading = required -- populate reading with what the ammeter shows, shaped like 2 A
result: 0.6 A
